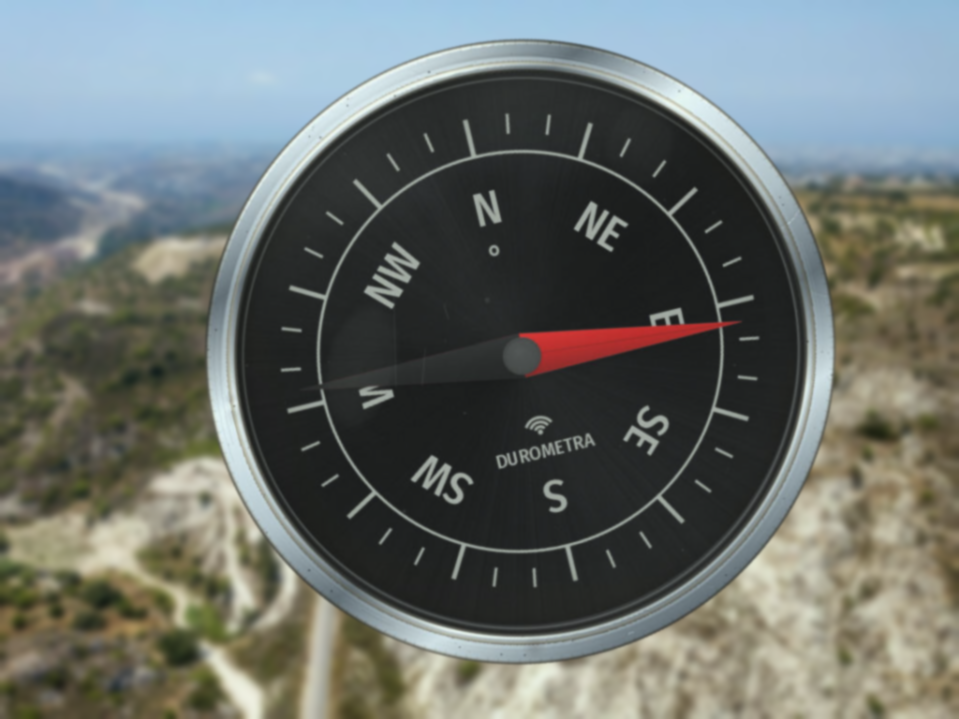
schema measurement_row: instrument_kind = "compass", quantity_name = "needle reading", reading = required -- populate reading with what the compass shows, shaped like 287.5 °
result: 95 °
